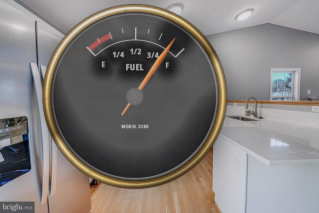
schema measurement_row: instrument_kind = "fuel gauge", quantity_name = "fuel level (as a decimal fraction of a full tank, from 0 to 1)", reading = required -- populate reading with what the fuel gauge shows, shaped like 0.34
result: 0.875
